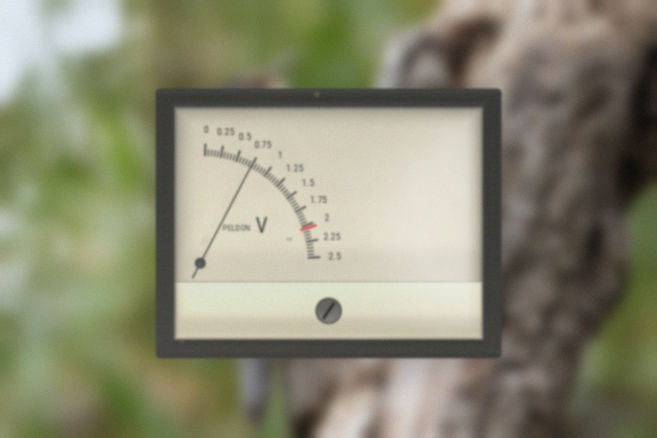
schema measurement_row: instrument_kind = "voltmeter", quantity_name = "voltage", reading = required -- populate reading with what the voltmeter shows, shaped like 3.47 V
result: 0.75 V
